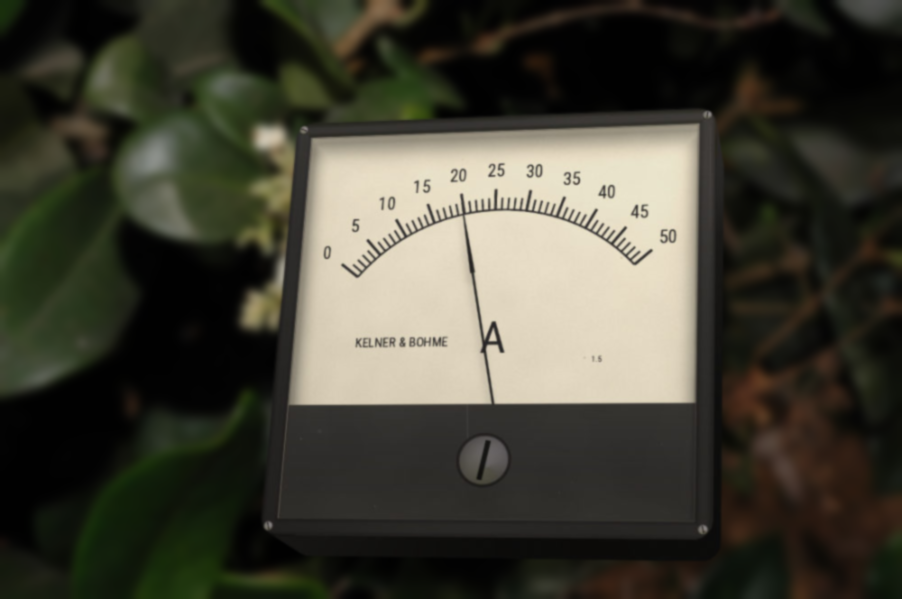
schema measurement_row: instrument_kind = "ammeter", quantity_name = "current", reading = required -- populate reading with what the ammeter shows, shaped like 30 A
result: 20 A
